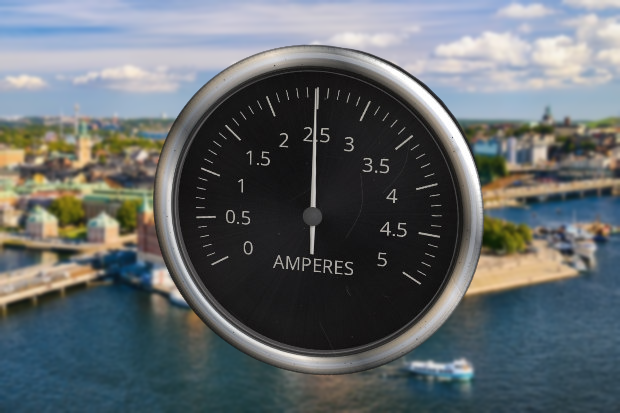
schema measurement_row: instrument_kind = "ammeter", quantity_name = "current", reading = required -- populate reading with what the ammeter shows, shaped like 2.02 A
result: 2.5 A
